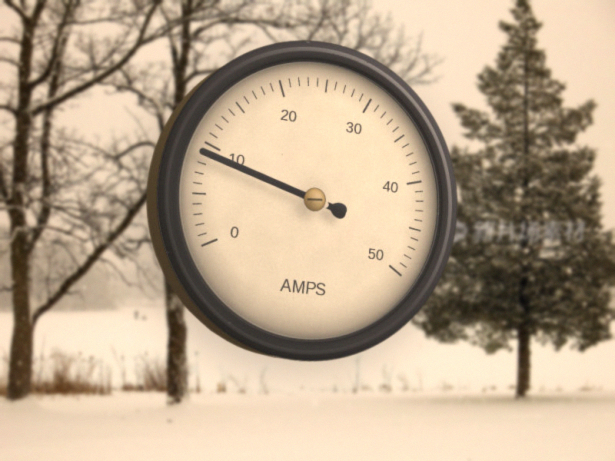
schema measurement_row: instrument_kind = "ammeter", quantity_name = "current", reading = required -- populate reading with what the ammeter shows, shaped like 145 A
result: 9 A
